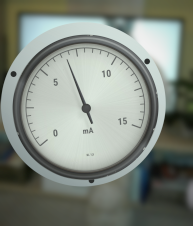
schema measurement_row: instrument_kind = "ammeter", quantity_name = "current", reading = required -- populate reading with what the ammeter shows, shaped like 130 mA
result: 6.75 mA
